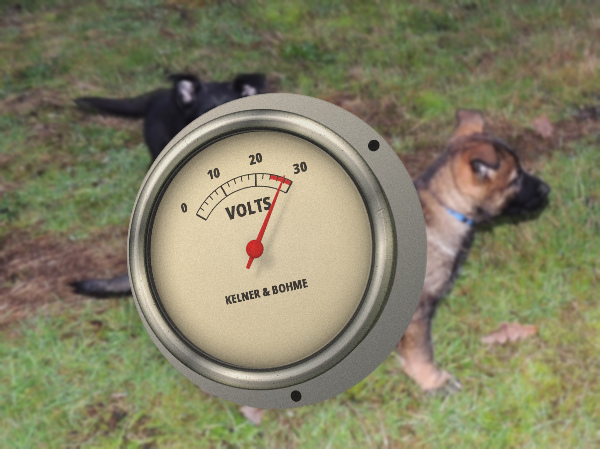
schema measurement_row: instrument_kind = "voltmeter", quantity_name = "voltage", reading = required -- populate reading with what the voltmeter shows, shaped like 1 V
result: 28 V
